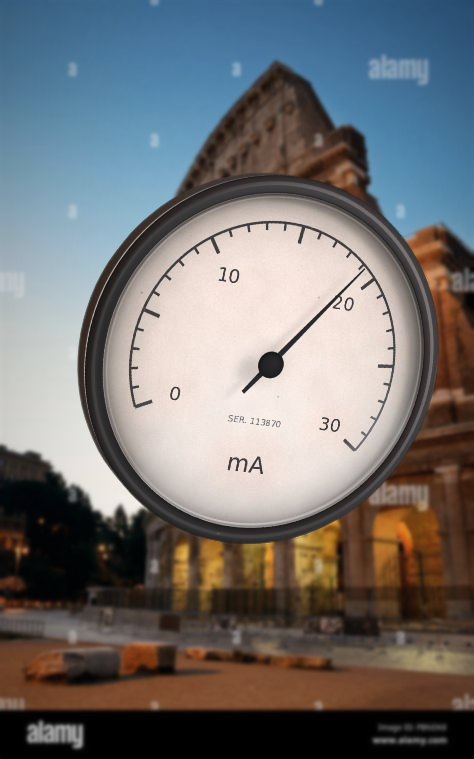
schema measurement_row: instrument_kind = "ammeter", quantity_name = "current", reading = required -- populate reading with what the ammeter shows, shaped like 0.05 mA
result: 19 mA
